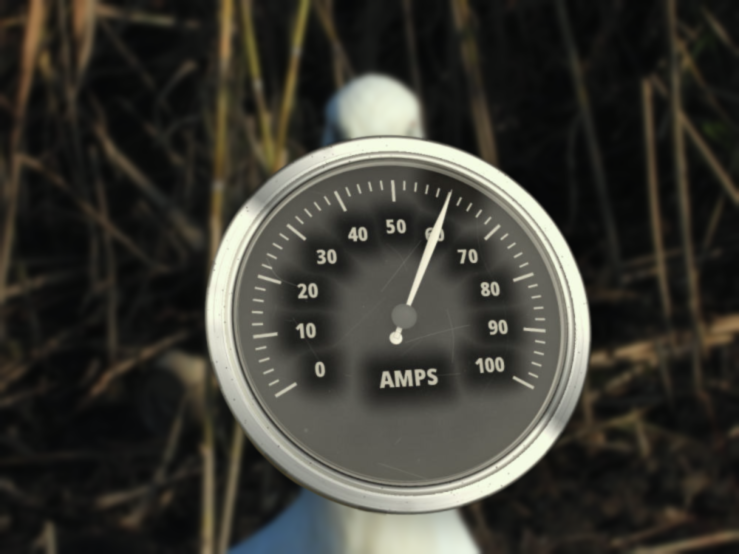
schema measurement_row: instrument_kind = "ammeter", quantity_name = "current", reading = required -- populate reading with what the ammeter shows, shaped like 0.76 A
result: 60 A
